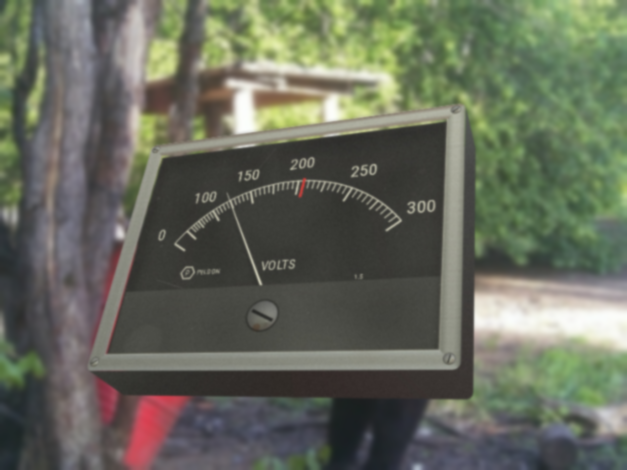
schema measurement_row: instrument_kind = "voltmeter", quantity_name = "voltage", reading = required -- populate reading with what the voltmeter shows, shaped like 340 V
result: 125 V
